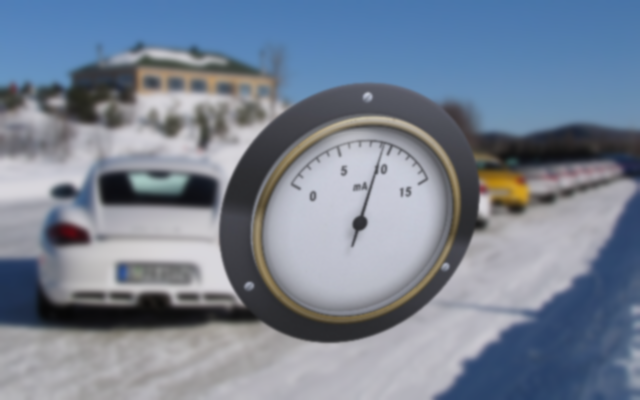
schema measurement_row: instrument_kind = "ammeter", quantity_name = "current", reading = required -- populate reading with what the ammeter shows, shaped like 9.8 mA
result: 9 mA
